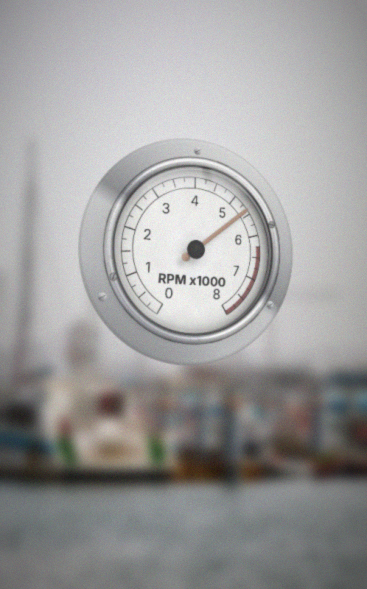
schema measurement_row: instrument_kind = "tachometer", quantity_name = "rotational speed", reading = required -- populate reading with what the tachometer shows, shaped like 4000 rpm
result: 5375 rpm
